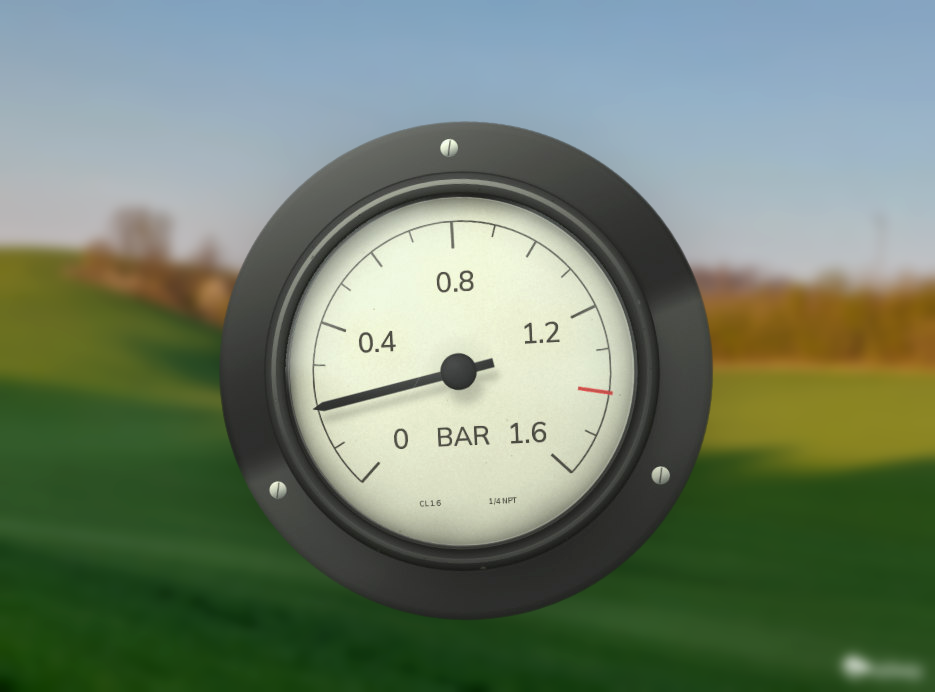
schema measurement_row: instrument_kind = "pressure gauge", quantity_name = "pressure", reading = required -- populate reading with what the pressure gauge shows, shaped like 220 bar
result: 0.2 bar
